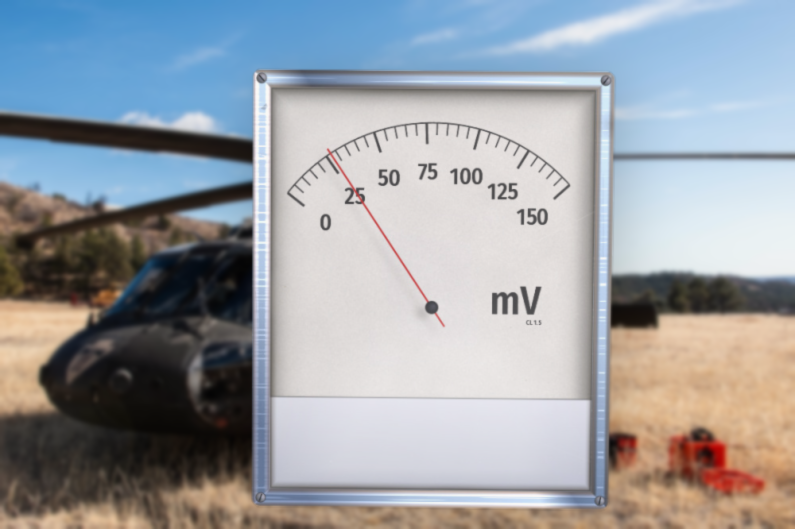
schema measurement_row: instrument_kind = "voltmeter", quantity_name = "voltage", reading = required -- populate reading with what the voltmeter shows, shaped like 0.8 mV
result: 27.5 mV
